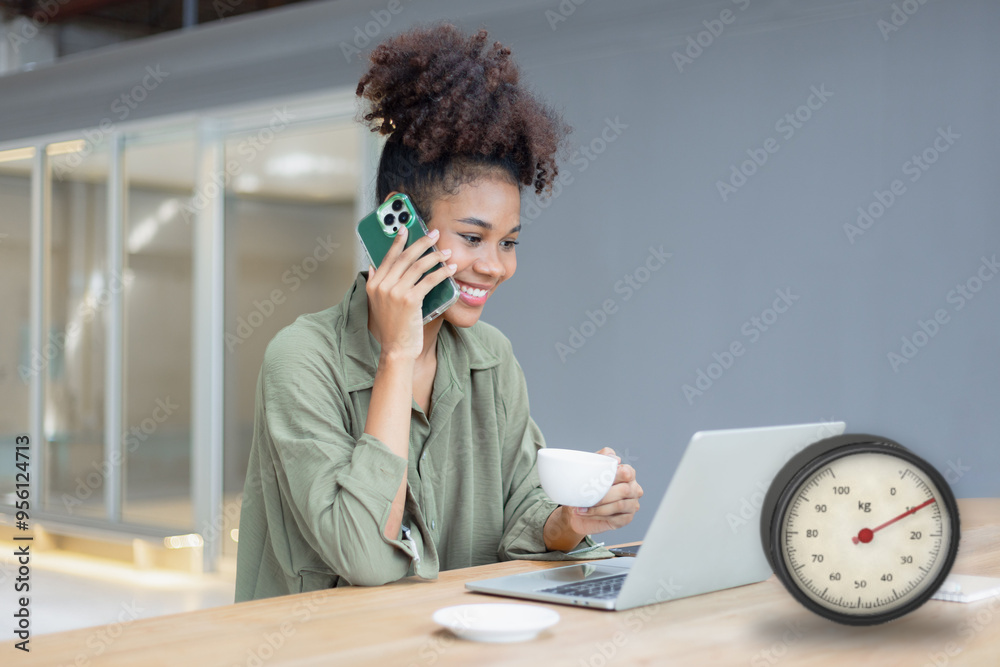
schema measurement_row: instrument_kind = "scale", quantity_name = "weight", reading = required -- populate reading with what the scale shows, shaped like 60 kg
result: 10 kg
